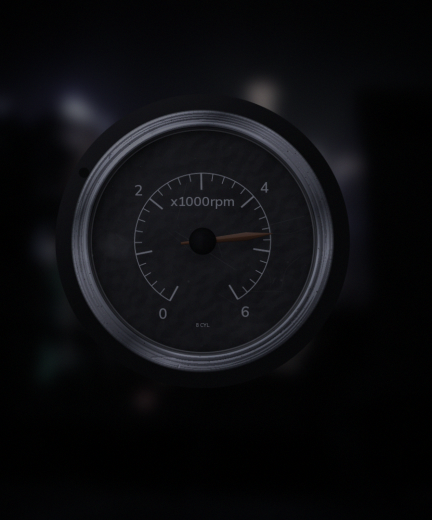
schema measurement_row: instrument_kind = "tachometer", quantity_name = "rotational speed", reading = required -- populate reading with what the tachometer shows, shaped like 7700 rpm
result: 4700 rpm
